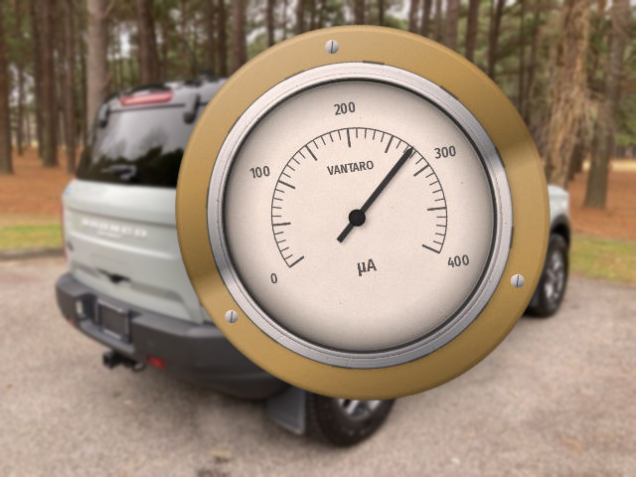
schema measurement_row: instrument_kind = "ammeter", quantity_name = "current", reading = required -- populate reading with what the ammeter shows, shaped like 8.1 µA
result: 275 µA
